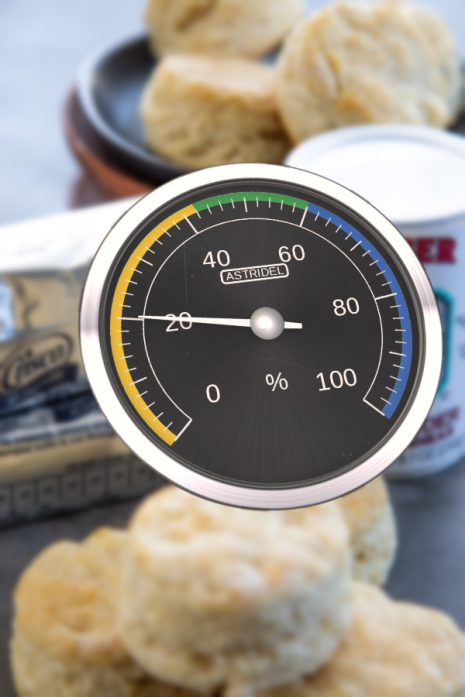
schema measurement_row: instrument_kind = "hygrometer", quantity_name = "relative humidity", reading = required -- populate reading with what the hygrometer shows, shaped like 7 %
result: 20 %
